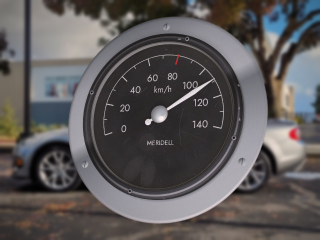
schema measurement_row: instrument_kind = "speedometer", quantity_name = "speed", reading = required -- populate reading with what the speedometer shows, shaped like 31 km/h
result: 110 km/h
